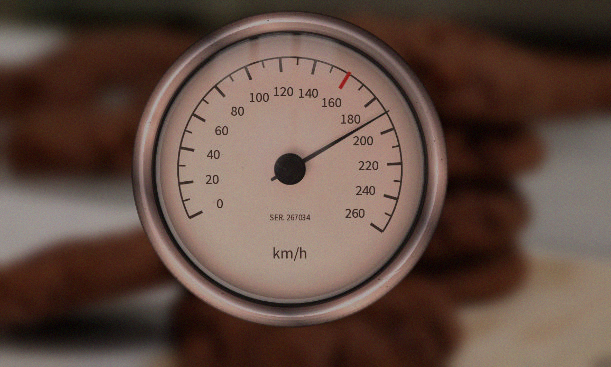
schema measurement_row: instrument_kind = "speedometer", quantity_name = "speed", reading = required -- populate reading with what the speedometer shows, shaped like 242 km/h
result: 190 km/h
